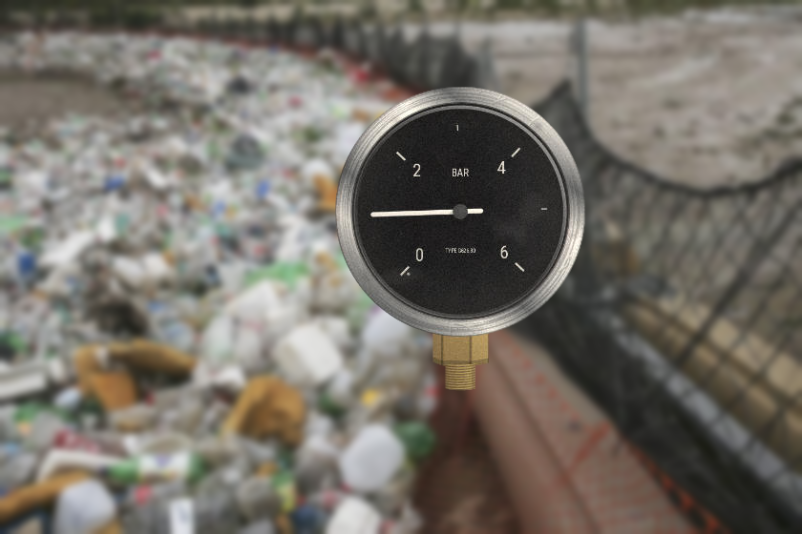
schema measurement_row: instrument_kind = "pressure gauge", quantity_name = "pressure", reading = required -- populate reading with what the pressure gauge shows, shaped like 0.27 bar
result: 1 bar
